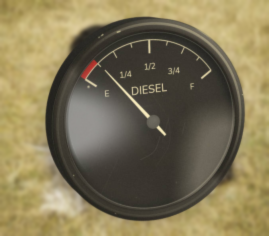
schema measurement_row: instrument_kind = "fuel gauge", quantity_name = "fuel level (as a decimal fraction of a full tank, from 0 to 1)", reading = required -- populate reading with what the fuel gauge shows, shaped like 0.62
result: 0.125
